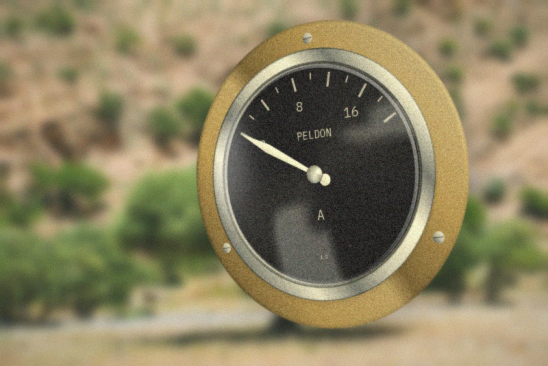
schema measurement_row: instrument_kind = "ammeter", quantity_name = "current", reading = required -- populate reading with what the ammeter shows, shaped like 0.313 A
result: 0 A
